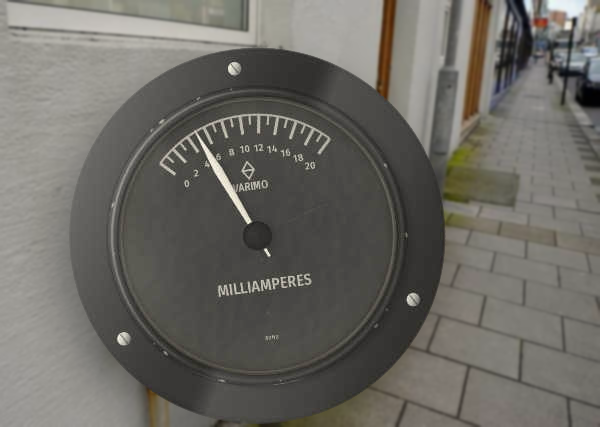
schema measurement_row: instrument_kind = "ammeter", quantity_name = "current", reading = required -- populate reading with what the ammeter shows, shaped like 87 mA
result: 5 mA
